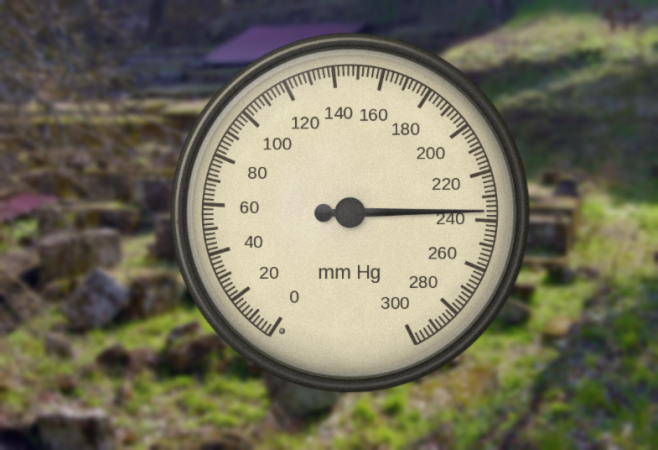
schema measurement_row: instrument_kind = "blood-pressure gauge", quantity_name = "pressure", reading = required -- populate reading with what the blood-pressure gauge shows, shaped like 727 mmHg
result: 236 mmHg
